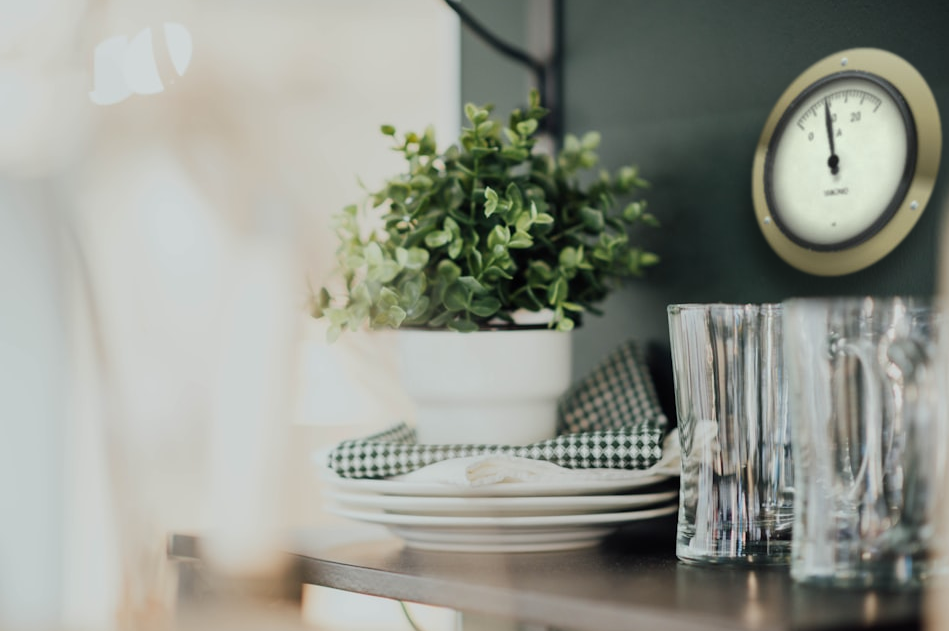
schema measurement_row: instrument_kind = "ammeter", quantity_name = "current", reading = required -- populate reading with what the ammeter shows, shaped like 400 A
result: 10 A
